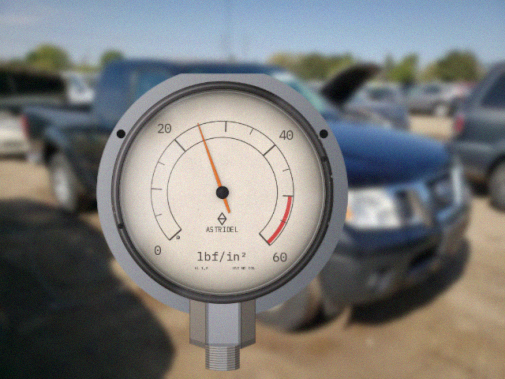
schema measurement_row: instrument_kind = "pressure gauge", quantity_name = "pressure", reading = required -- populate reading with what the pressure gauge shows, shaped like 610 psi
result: 25 psi
